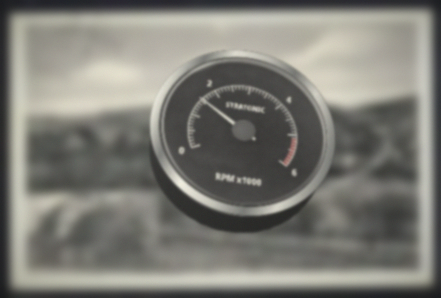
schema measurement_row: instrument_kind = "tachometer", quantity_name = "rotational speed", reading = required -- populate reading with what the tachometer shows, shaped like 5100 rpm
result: 1500 rpm
